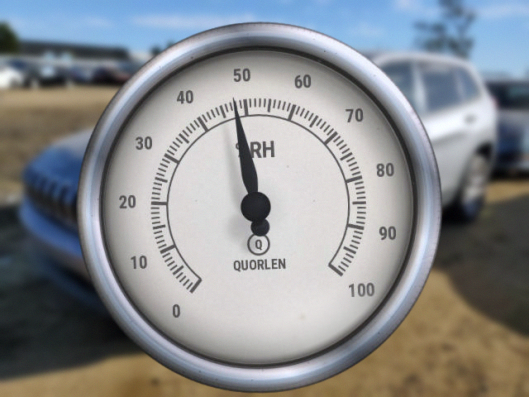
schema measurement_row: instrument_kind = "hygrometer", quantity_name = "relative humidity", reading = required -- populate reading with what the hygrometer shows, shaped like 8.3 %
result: 48 %
